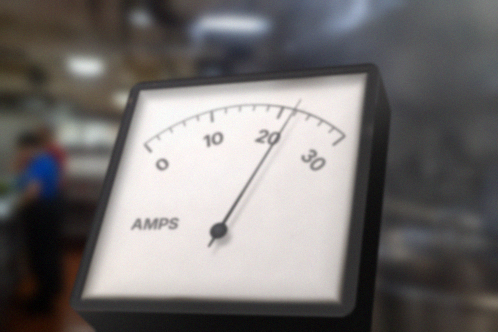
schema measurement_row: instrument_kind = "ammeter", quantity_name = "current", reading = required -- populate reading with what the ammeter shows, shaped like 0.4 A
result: 22 A
